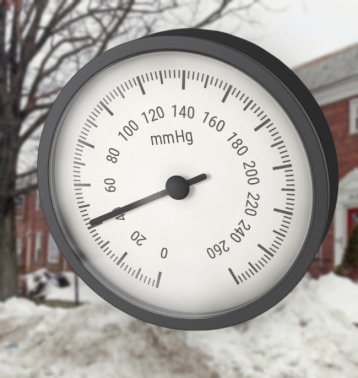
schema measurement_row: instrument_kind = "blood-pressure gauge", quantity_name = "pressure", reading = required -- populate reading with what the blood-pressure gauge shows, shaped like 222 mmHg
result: 42 mmHg
